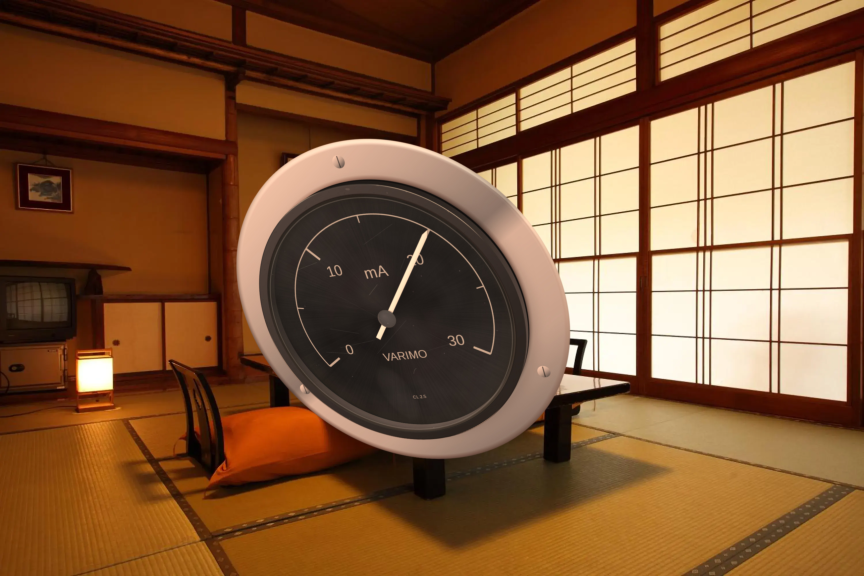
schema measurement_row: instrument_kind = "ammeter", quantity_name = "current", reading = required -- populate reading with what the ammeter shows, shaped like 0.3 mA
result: 20 mA
